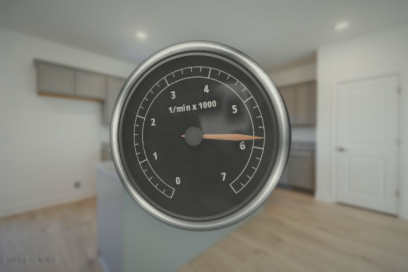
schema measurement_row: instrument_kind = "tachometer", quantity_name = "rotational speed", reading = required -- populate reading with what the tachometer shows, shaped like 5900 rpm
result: 5800 rpm
